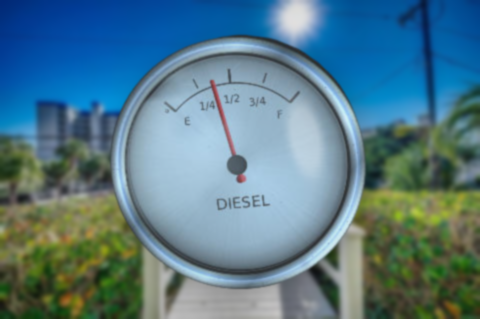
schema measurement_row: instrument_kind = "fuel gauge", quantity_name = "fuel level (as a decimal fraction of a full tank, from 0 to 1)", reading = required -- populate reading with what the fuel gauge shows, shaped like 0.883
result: 0.375
